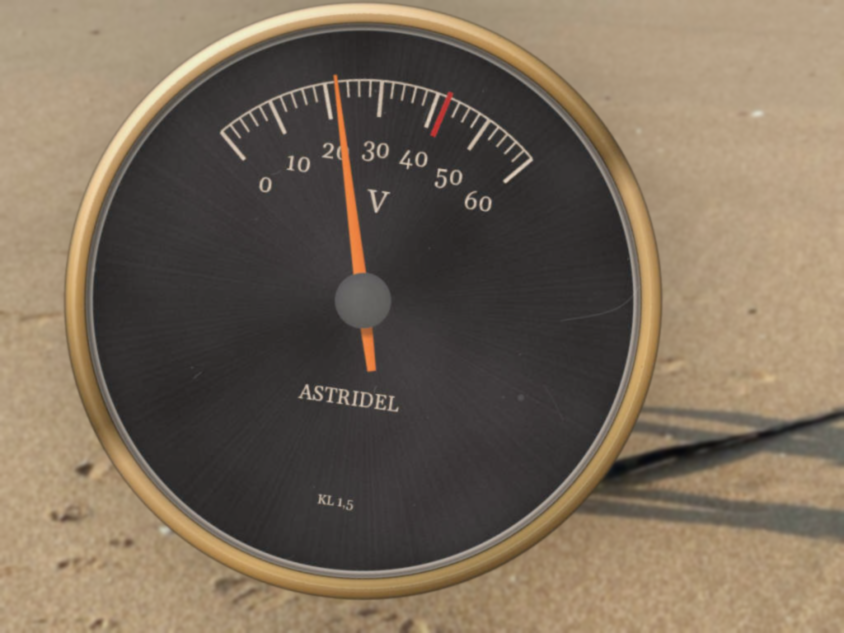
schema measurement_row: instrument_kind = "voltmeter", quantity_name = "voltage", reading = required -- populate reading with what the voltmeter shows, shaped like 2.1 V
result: 22 V
